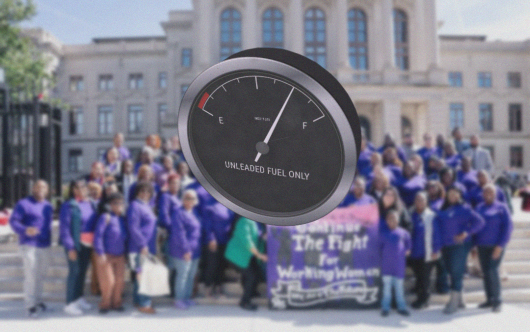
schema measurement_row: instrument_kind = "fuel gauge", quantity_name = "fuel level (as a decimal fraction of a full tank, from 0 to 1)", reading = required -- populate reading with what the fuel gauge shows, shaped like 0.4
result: 0.75
